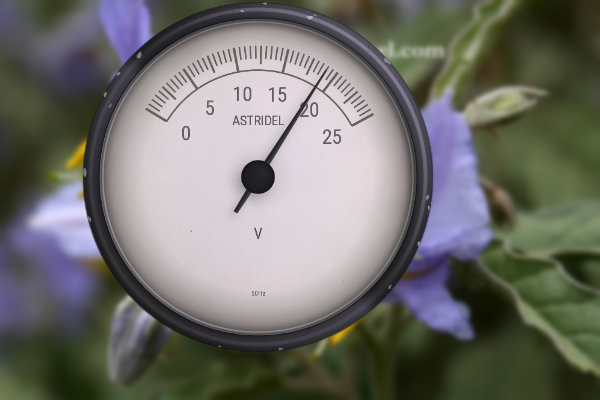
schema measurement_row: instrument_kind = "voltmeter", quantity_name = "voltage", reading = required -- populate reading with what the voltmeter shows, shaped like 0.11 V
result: 19 V
